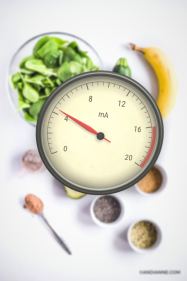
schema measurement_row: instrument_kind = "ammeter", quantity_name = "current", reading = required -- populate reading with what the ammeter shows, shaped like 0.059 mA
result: 4.5 mA
